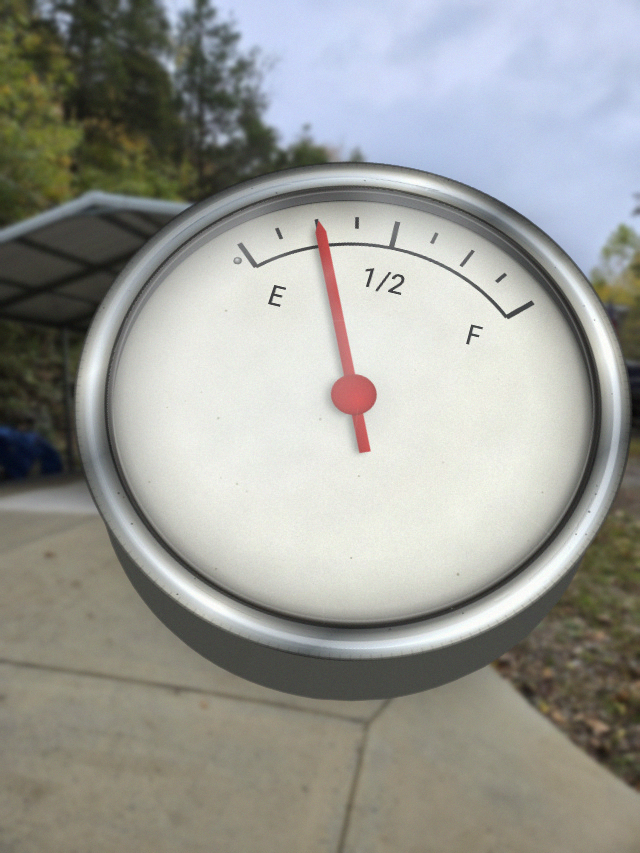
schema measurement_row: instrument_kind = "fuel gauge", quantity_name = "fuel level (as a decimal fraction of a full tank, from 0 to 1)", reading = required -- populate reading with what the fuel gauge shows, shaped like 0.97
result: 0.25
